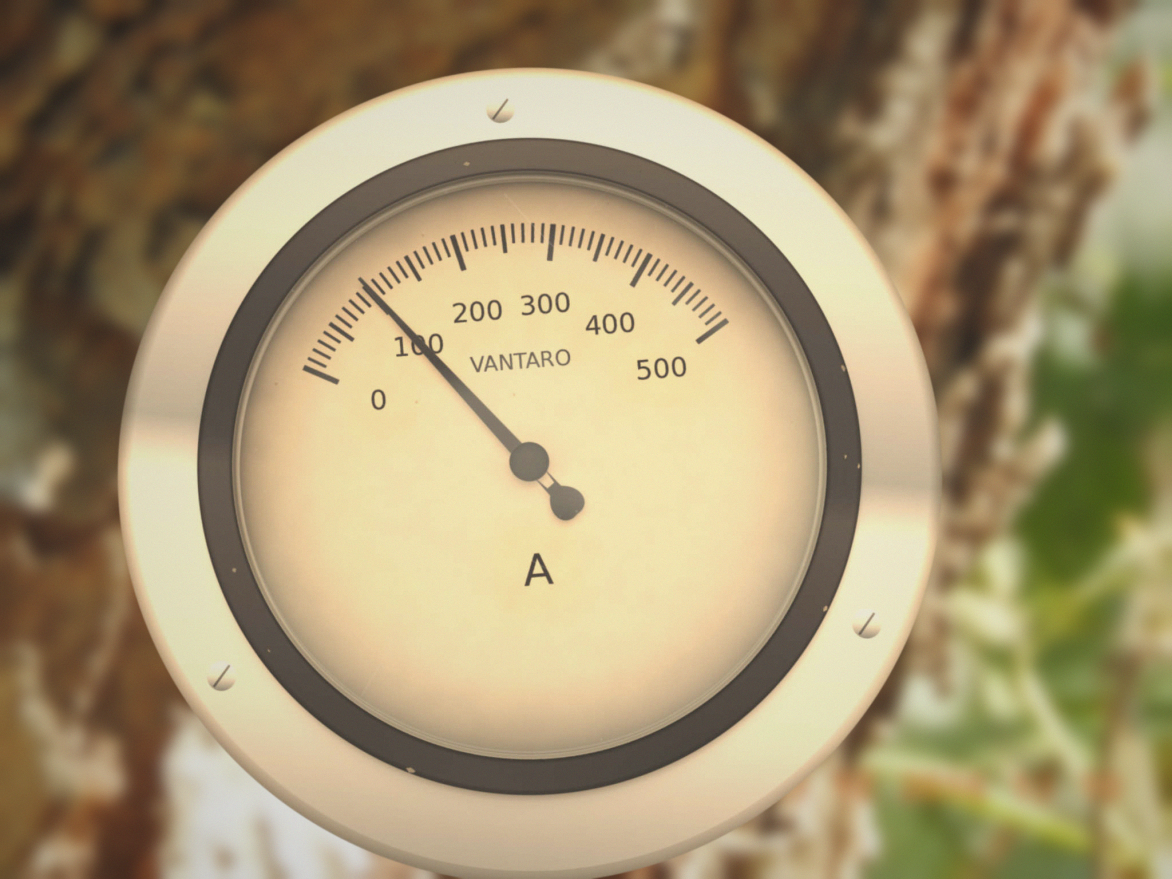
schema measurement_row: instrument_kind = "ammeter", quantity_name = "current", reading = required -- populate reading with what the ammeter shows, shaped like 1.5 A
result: 100 A
